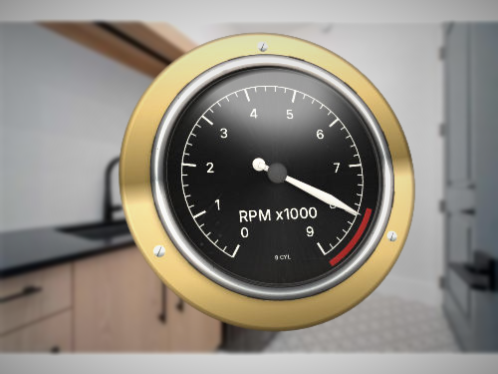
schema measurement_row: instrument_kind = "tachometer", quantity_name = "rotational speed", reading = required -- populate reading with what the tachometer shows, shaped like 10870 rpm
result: 8000 rpm
